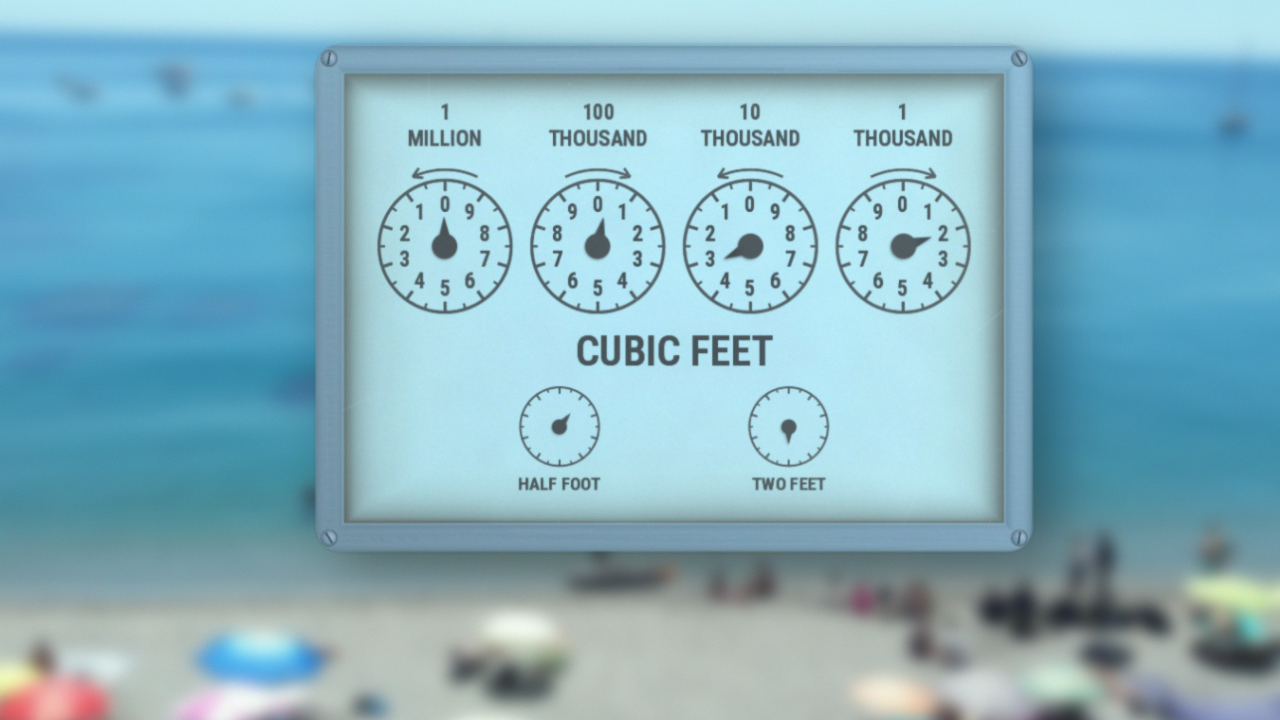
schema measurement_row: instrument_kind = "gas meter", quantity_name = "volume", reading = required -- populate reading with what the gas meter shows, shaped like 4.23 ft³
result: 3200 ft³
